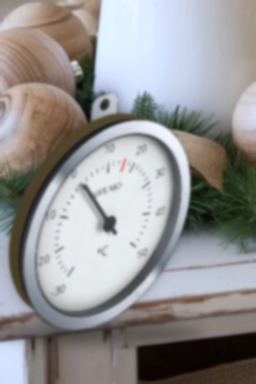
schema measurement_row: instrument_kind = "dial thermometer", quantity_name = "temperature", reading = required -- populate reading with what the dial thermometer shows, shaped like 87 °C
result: 0 °C
